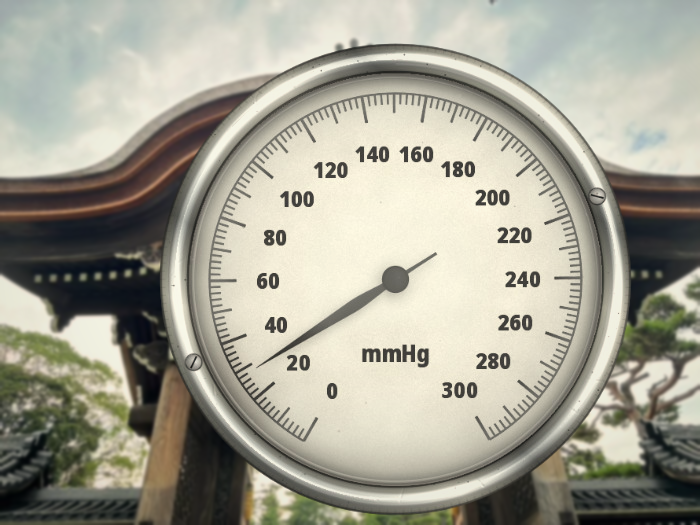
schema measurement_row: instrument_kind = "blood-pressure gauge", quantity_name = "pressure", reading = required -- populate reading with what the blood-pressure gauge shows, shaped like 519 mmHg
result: 28 mmHg
